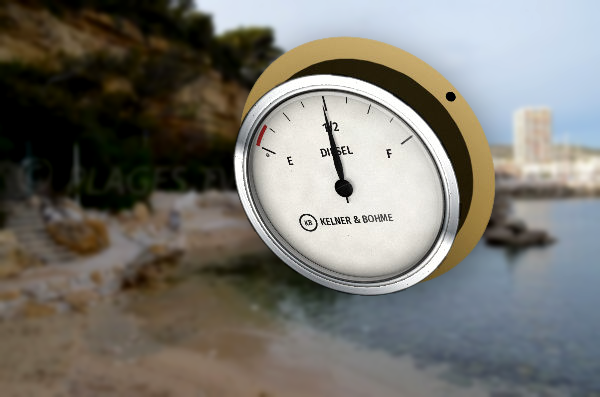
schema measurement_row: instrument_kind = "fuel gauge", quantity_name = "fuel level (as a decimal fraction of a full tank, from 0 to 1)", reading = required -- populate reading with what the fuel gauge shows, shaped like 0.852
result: 0.5
